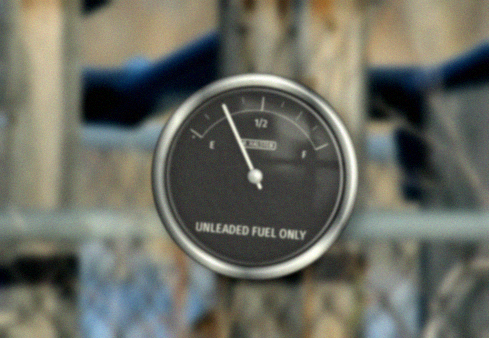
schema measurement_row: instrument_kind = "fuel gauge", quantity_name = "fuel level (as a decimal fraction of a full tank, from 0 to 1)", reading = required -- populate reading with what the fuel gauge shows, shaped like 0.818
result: 0.25
